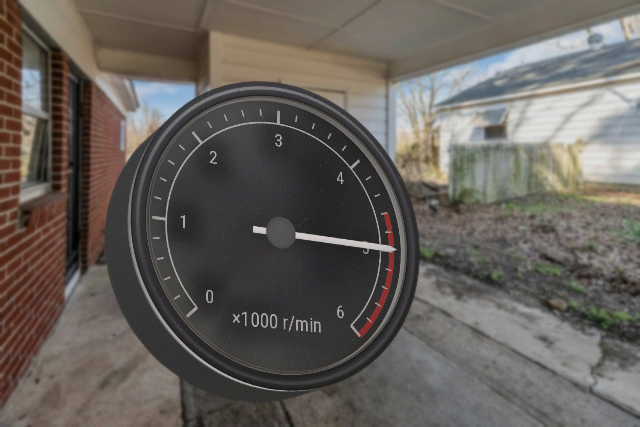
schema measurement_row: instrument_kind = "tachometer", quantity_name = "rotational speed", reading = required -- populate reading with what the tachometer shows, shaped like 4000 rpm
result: 5000 rpm
